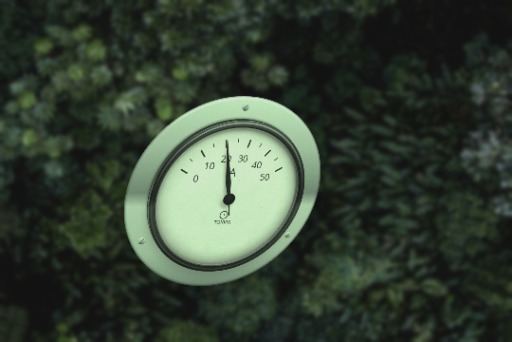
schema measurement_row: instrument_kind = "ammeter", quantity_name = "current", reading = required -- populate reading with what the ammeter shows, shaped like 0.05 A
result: 20 A
